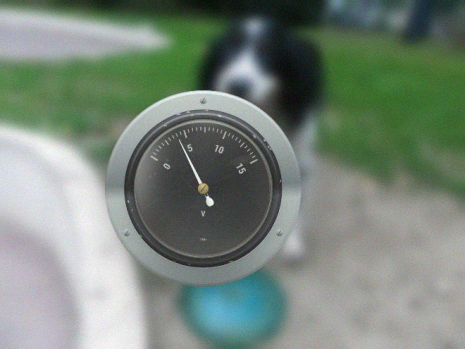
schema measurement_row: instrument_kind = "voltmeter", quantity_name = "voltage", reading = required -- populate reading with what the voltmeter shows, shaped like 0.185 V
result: 4 V
